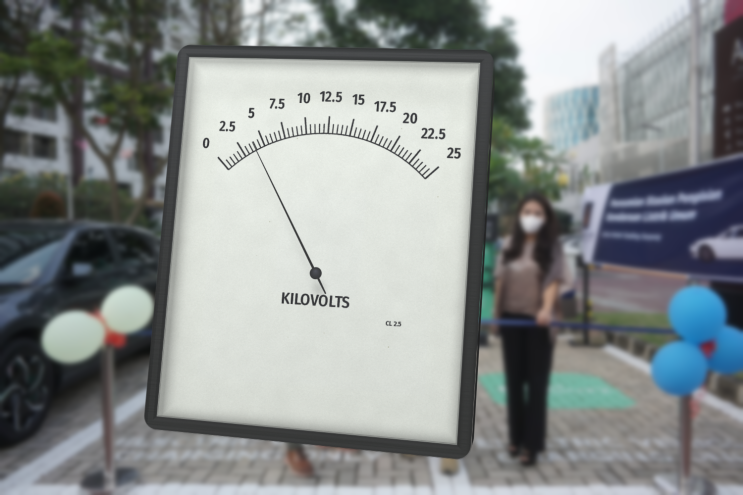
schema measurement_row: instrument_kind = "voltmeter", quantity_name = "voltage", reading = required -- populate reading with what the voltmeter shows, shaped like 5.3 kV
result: 4 kV
